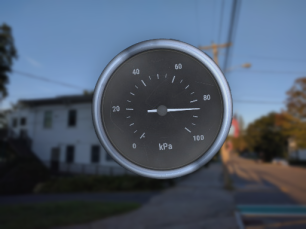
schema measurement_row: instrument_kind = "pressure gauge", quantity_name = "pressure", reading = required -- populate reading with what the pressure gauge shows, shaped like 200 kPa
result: 85 kPa
